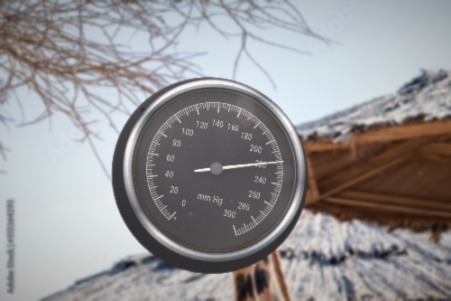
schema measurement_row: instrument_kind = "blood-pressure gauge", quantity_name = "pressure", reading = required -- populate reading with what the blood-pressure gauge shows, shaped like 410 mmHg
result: 220 mmHg
